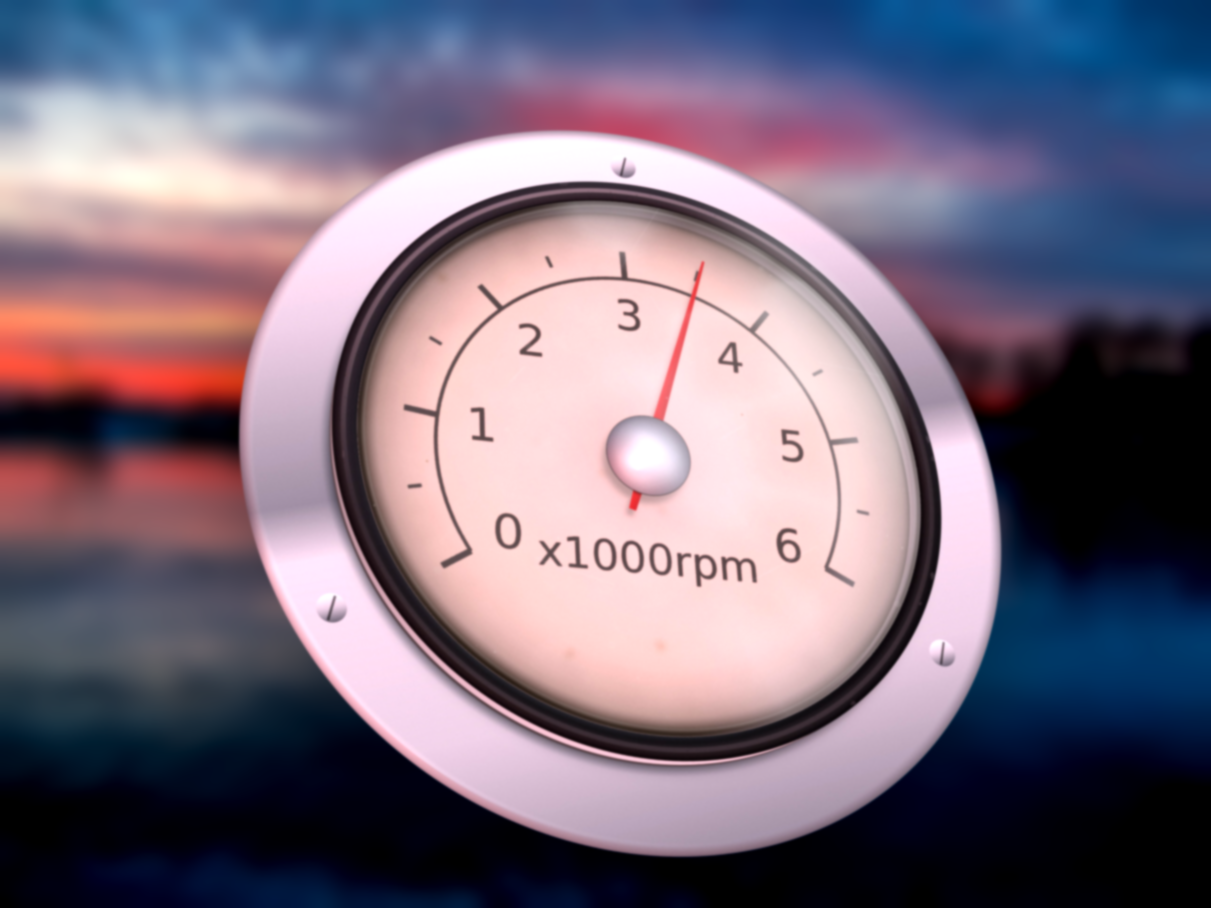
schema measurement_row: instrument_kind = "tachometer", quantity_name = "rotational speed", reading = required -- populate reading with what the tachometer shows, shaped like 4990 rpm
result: 3500 rpm
